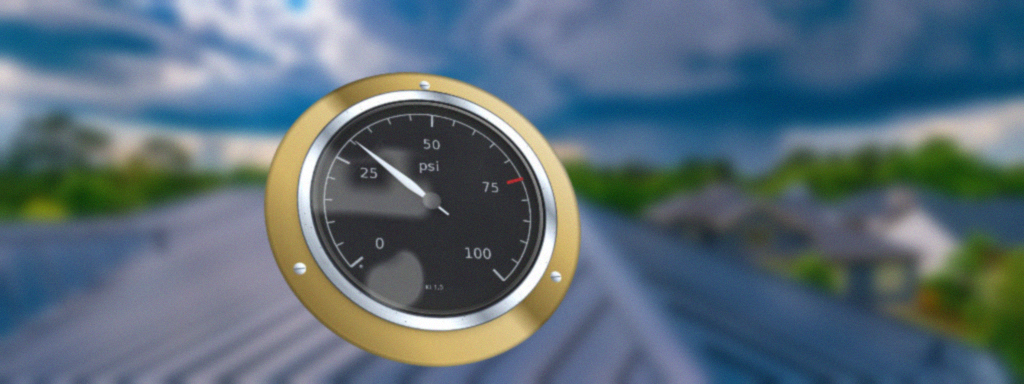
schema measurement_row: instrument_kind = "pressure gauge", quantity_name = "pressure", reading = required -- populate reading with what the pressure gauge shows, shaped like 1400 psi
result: 30 psi
